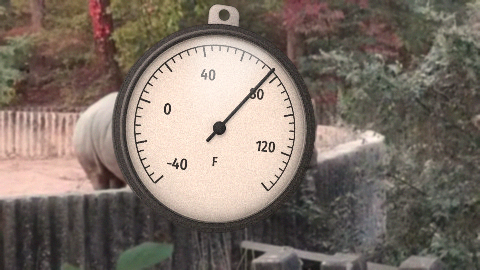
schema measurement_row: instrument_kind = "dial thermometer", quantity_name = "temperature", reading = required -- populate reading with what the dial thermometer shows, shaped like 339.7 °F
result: 76 °F
